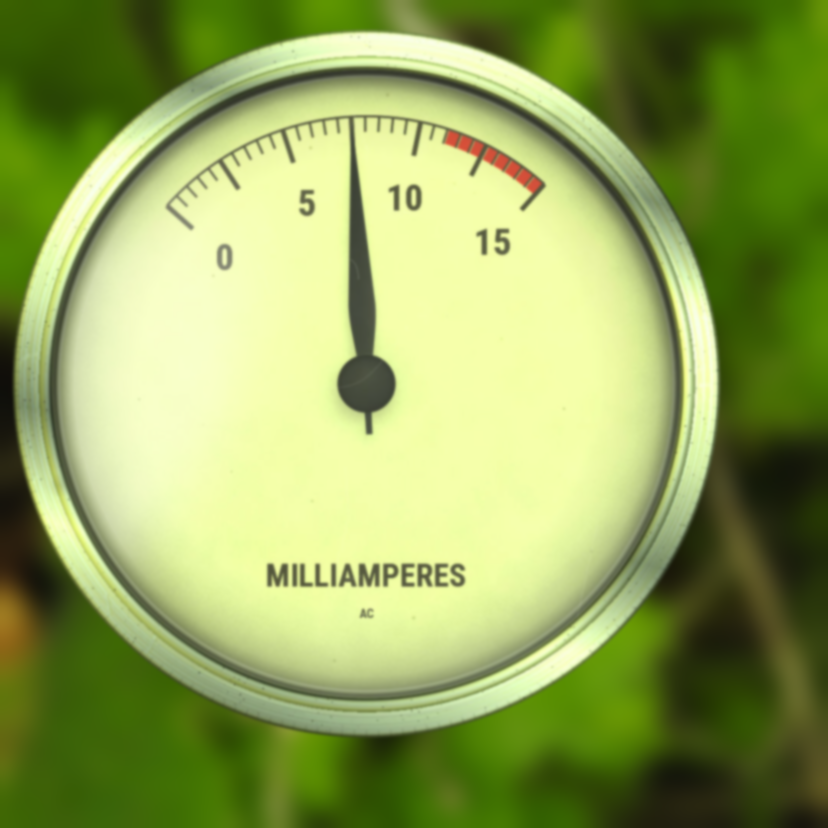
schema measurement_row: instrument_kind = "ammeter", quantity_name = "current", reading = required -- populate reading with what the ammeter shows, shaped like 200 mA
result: 7.5 mA
